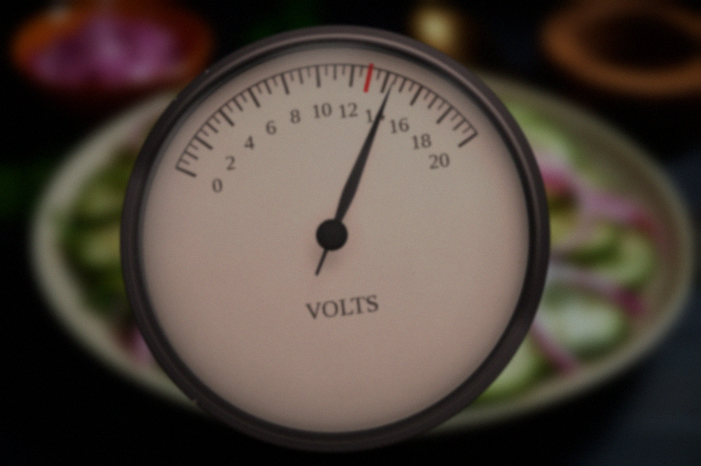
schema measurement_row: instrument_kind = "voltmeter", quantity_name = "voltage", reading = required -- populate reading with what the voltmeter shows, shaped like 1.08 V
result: 14.5 V
